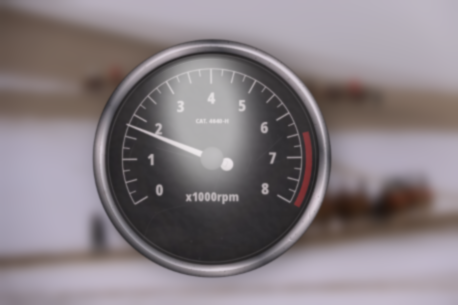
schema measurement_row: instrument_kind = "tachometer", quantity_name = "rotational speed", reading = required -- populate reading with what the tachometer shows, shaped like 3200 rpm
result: 1750 rpm
